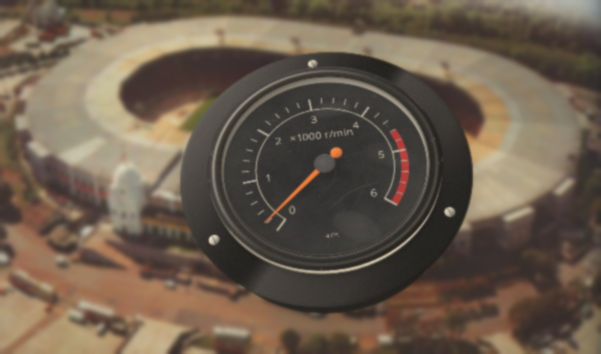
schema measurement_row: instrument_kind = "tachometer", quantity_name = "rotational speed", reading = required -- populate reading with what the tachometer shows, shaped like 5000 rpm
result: 200 rpm
